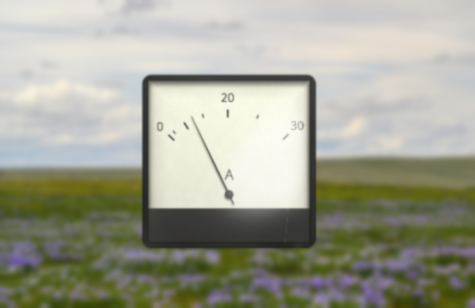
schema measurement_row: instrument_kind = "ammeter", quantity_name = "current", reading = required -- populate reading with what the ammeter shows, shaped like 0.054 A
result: 12.5 A
